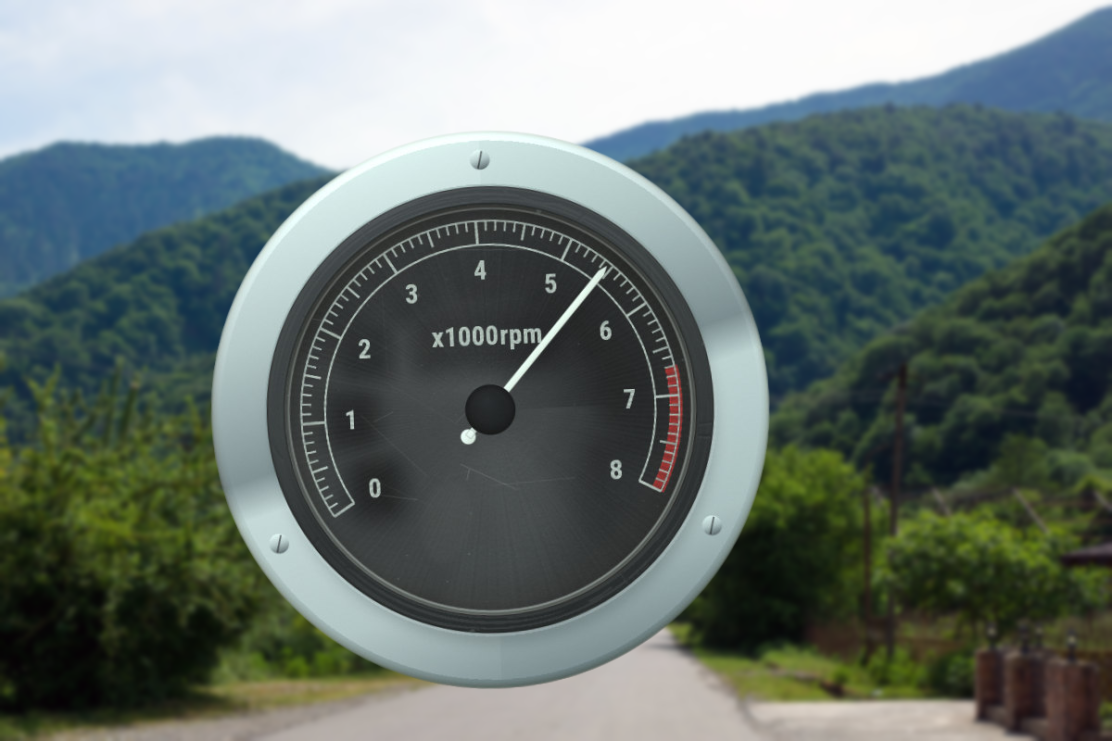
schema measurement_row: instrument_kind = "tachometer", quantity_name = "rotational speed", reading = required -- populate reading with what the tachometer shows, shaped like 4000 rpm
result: 5450 rpm
